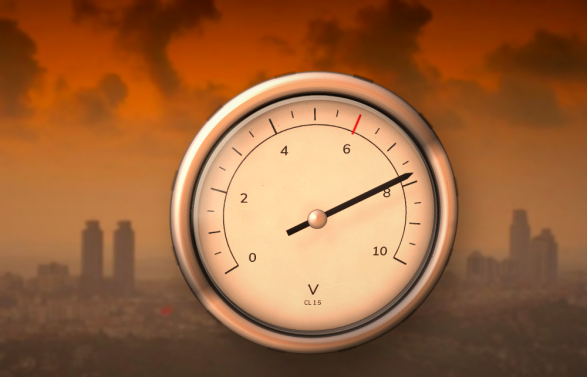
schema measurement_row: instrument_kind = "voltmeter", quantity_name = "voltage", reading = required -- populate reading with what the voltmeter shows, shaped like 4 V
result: 7.75 V
